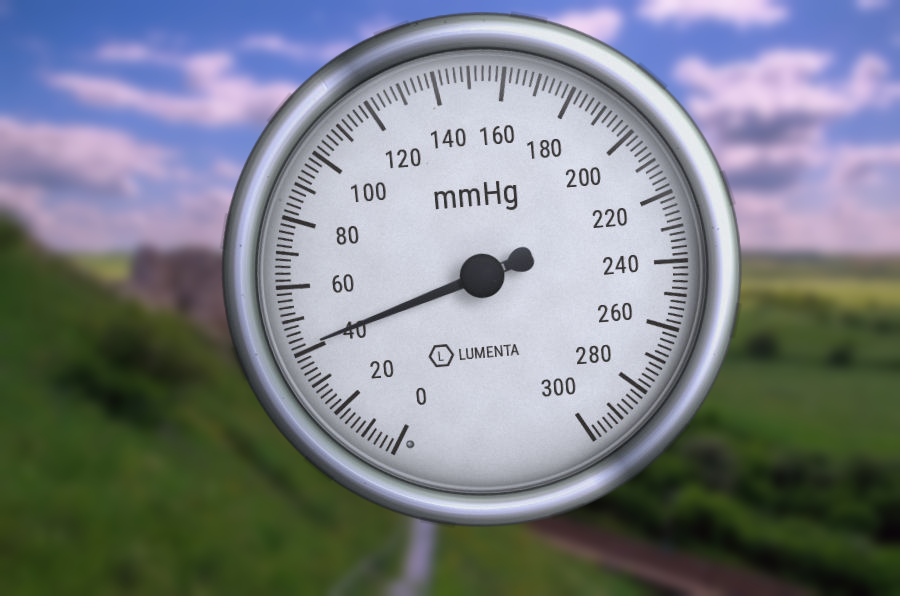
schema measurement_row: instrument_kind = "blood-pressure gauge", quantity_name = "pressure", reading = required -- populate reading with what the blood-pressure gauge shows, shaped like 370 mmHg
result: 42 mmHg
